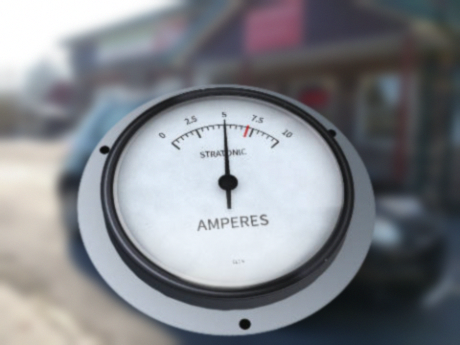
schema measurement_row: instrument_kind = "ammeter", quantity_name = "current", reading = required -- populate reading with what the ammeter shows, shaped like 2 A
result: 5 A
